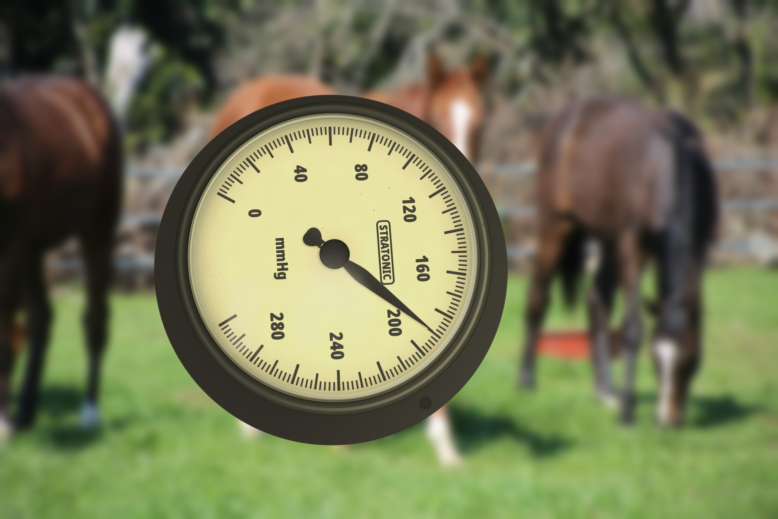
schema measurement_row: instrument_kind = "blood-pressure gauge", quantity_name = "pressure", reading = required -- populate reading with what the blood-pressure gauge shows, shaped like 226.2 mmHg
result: 190 mmHg
